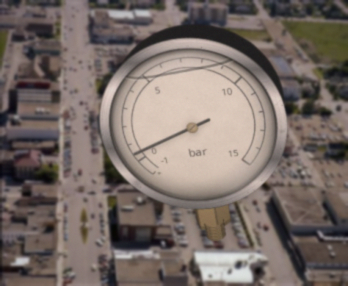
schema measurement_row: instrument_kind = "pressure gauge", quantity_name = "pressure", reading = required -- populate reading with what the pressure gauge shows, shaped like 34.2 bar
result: 0.5 bar
